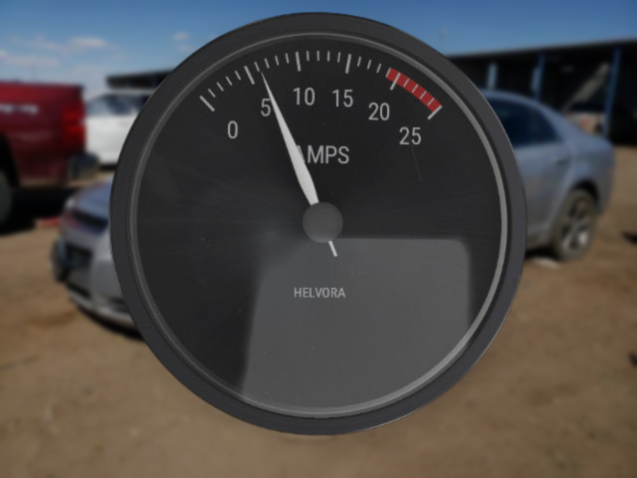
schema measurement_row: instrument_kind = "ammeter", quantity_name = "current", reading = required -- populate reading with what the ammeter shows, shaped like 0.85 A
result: 6 A
